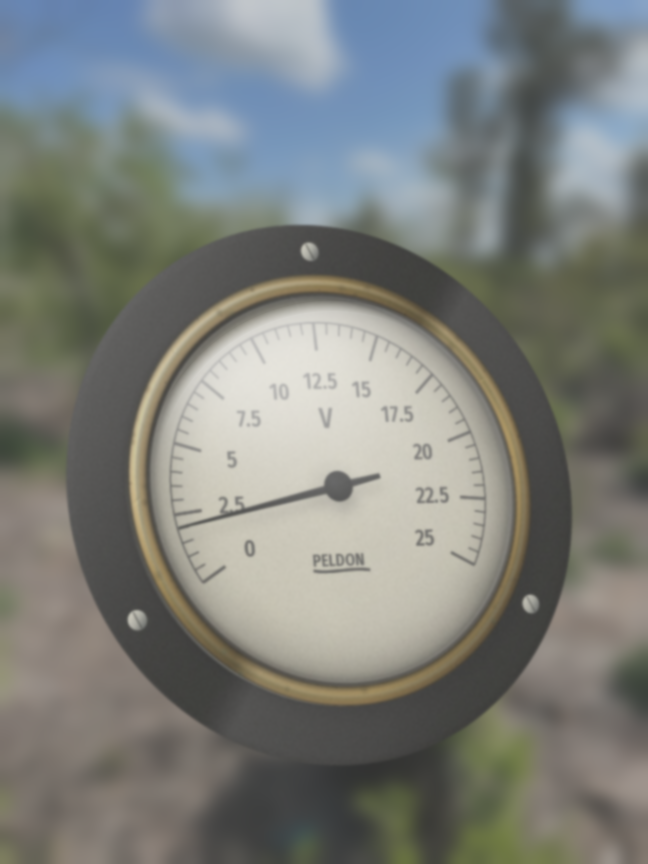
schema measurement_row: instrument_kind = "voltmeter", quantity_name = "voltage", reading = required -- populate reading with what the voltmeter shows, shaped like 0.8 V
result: 2 V
